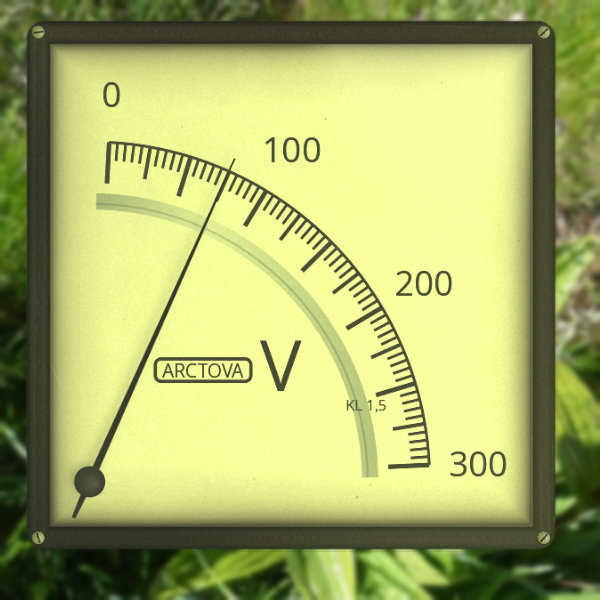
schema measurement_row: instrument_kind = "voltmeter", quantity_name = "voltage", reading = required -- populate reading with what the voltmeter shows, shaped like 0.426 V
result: 75 V
